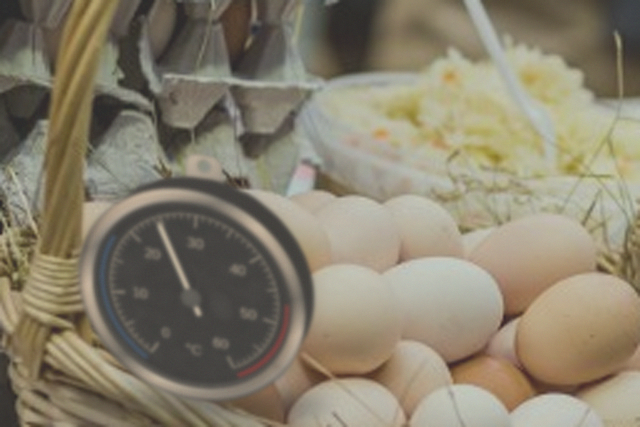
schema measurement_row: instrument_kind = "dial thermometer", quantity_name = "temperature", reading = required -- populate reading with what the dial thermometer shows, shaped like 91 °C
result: 25 °C
